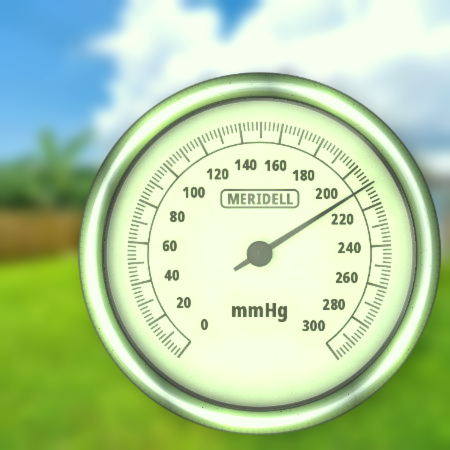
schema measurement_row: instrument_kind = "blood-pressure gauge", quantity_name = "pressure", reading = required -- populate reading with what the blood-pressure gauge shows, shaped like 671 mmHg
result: 210 mmHg
